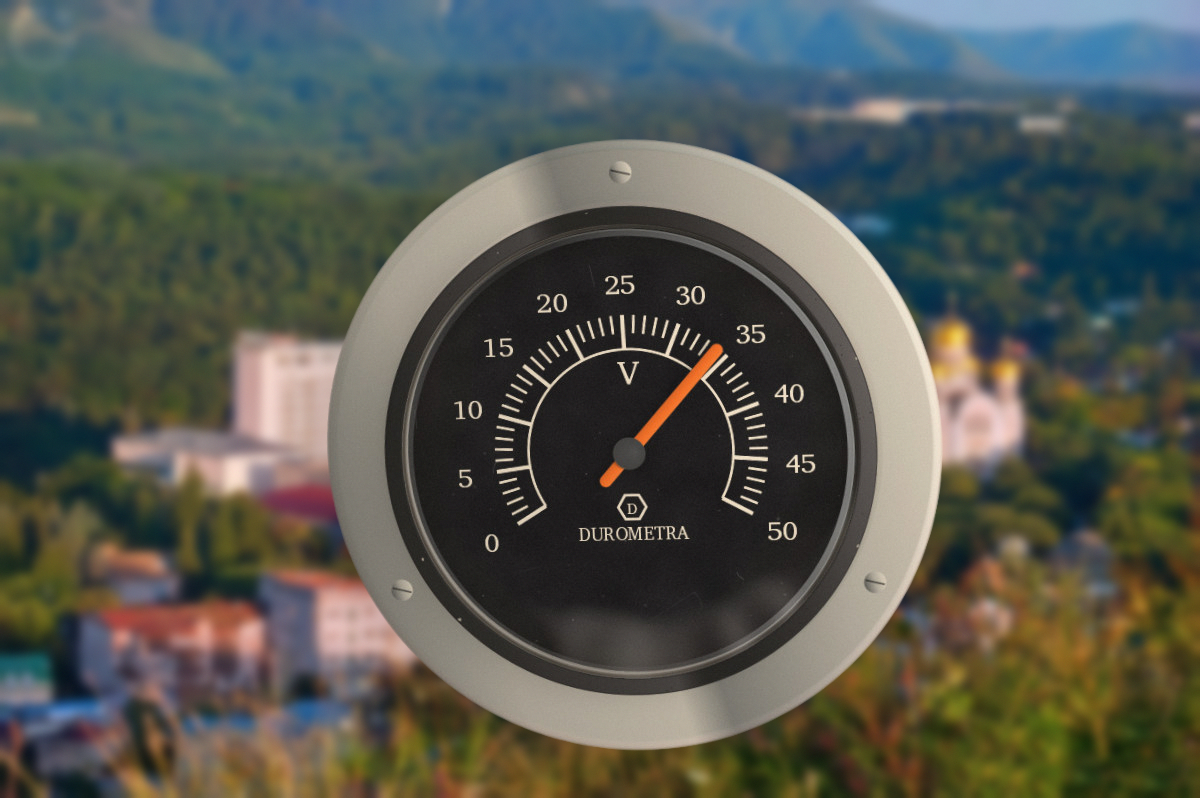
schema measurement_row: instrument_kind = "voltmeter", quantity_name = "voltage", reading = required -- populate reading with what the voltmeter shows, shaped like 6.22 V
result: 34 V
